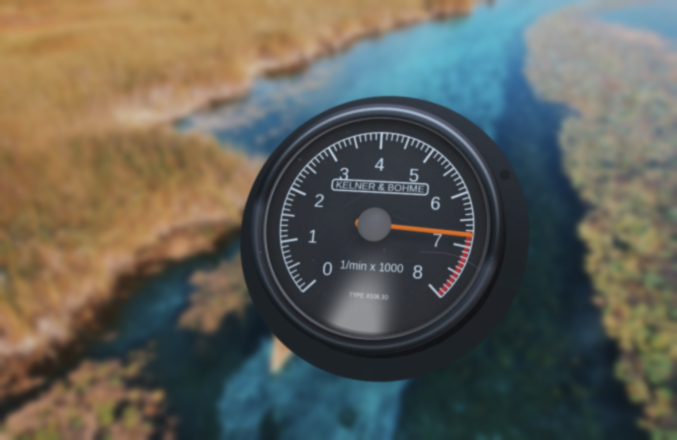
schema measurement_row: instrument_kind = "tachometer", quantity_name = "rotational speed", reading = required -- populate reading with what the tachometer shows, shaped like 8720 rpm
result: 6800 rpm
